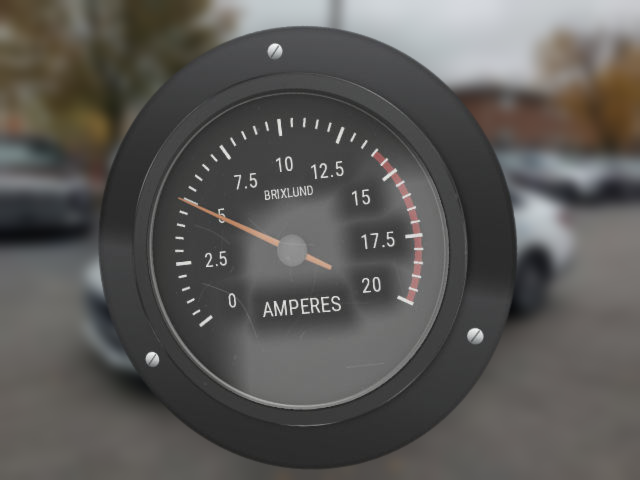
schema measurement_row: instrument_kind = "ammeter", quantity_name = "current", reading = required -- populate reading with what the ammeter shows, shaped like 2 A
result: 5 A
